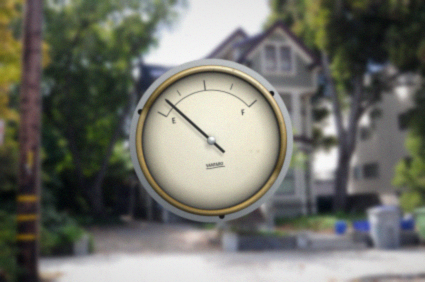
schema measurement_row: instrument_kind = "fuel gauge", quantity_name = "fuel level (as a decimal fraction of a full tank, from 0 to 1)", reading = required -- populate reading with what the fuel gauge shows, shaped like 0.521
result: 0.125
